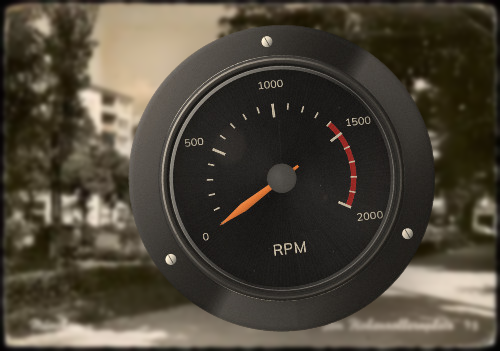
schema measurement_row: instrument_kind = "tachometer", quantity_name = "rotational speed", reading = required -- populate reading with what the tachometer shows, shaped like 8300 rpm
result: 0 rpm
